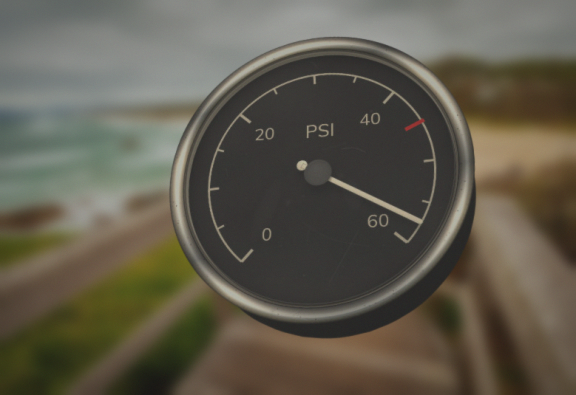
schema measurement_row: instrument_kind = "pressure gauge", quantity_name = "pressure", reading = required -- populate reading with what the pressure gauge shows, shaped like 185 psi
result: 57.5 psi
